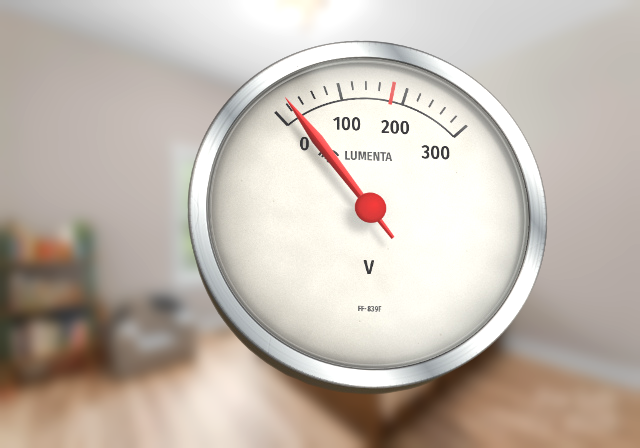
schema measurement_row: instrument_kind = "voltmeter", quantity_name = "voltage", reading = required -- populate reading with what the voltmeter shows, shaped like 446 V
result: 20 V
